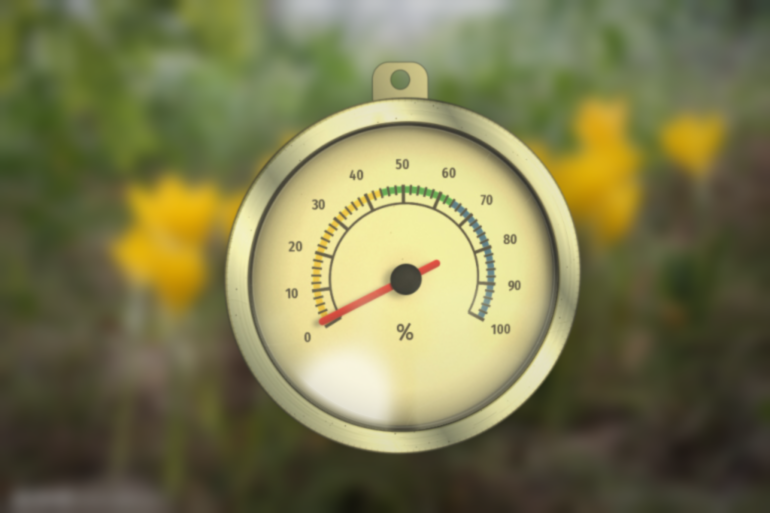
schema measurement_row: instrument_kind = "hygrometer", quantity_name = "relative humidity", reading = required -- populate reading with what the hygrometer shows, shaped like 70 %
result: 2 %
